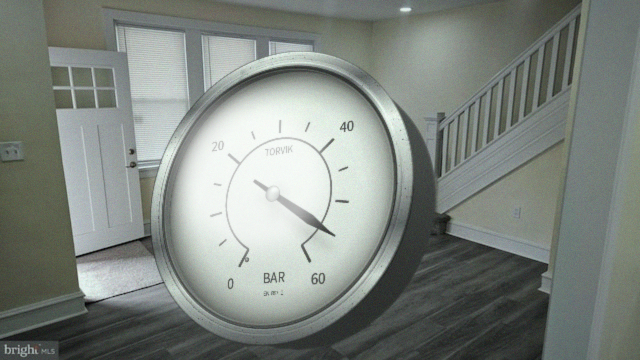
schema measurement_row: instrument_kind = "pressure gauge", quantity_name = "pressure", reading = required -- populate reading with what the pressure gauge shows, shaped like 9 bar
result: 55 bar
